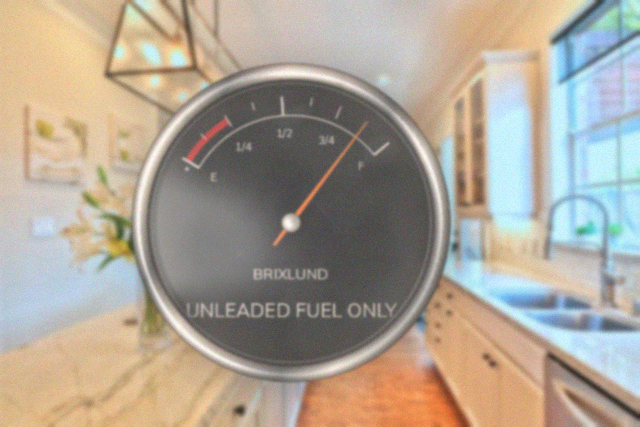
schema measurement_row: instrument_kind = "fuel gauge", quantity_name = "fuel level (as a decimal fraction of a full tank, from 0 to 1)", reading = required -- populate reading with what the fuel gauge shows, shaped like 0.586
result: 0.875
